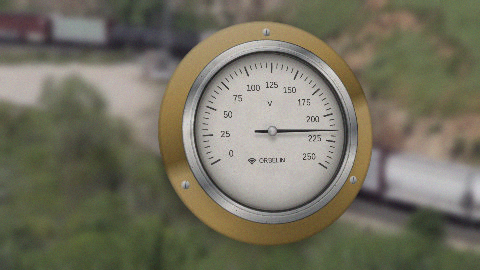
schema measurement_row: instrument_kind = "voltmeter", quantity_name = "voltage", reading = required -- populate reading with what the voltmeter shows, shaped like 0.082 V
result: 215 V
